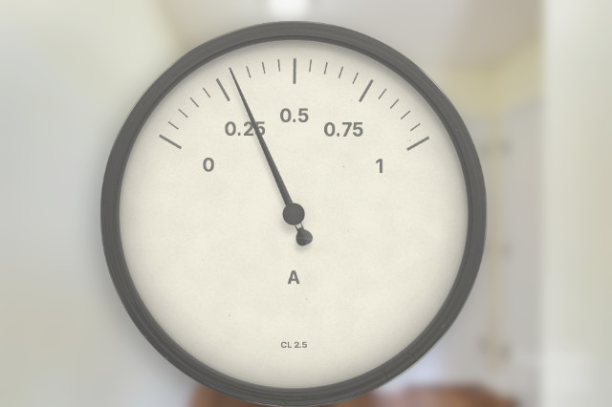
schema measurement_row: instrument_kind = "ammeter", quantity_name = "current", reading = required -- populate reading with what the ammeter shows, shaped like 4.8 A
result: 0.3 A
